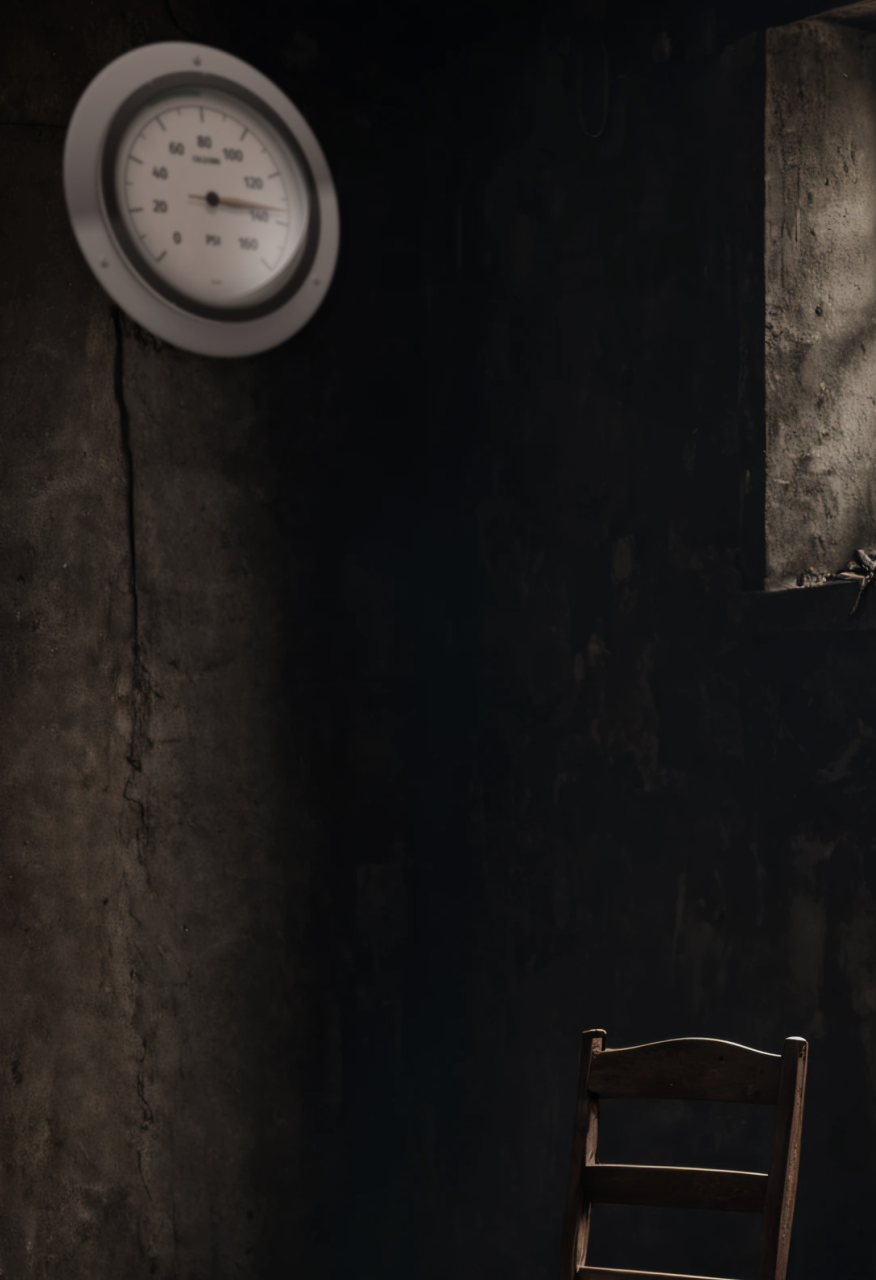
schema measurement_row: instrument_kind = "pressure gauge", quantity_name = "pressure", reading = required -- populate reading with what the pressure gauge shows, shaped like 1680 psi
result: 135 psi
